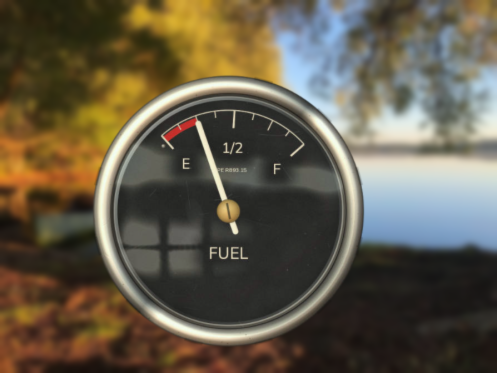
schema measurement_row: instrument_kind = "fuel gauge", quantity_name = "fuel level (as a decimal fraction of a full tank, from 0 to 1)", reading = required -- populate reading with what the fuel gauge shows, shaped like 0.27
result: 0.25
